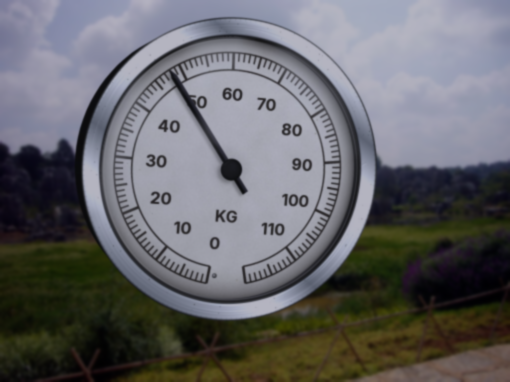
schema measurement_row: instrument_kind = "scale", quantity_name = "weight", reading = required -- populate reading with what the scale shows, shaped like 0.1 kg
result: 48 kg
